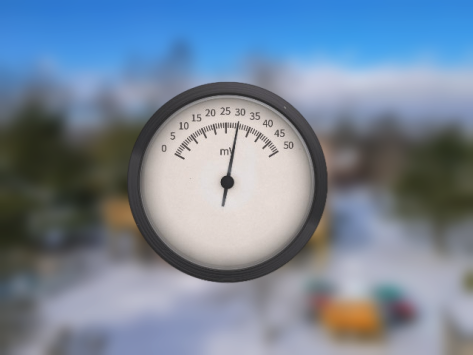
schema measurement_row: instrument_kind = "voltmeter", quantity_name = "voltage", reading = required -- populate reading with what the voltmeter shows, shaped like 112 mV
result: 30 mV
